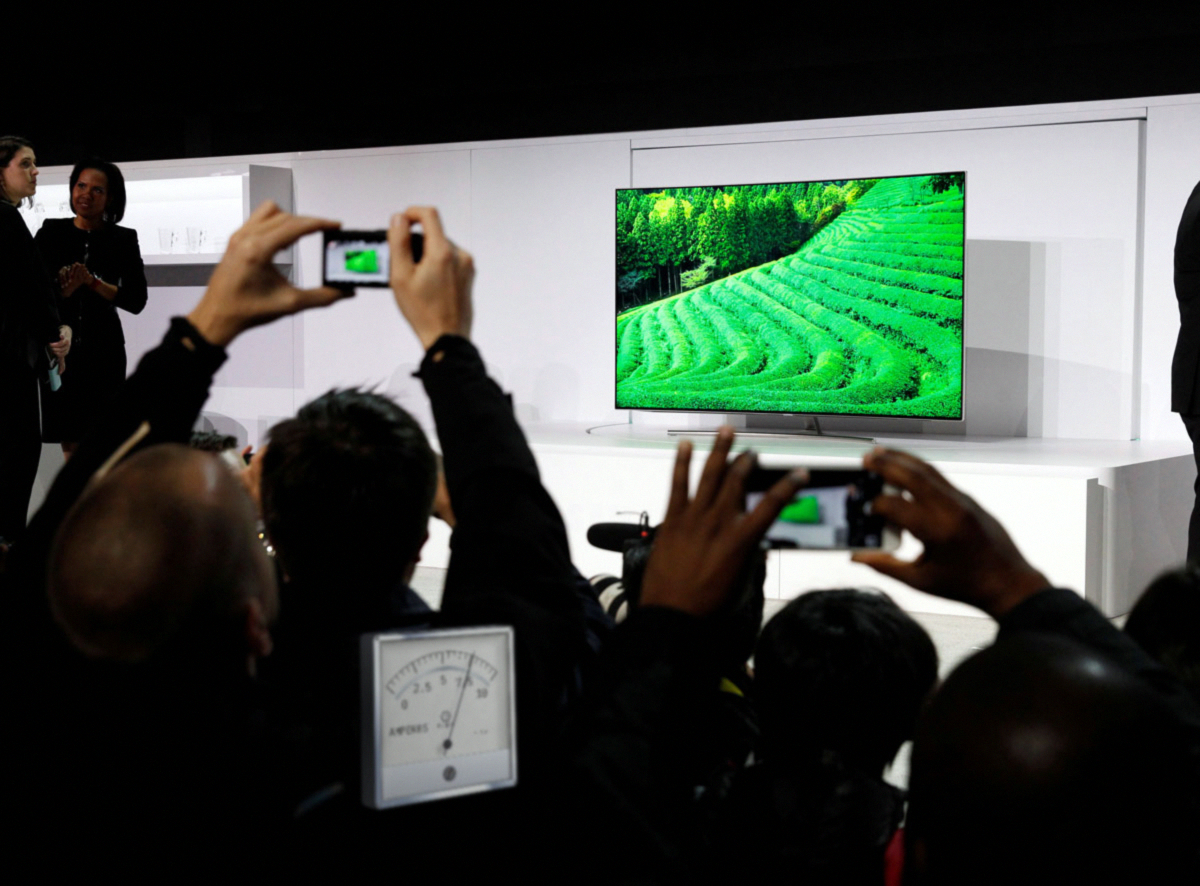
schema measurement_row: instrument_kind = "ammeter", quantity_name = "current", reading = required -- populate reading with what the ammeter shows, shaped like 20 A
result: 7.5 A
